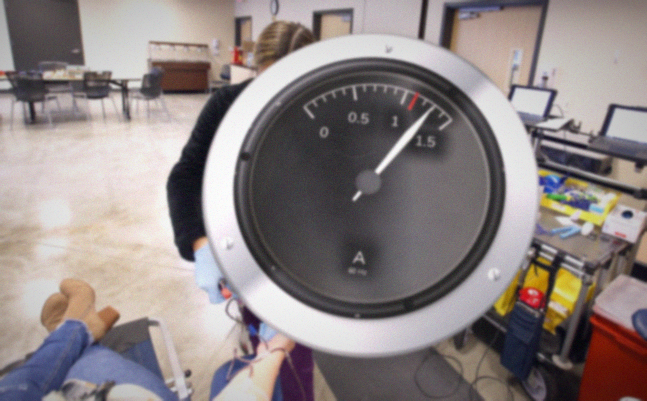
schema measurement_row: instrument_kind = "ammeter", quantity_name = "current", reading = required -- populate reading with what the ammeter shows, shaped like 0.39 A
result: 1.3 A
